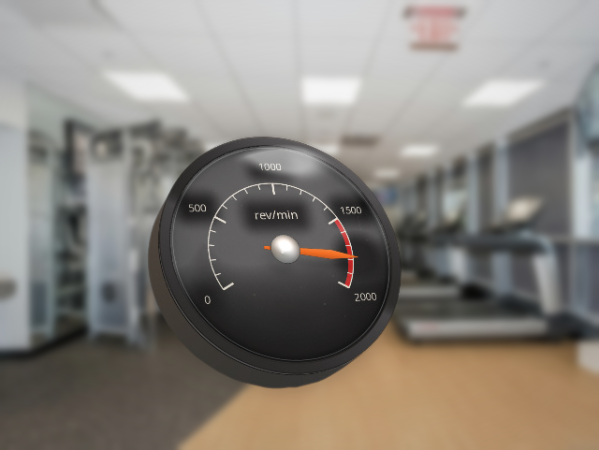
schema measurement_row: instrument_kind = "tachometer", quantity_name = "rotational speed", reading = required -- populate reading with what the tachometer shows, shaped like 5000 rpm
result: 1800 rpm
